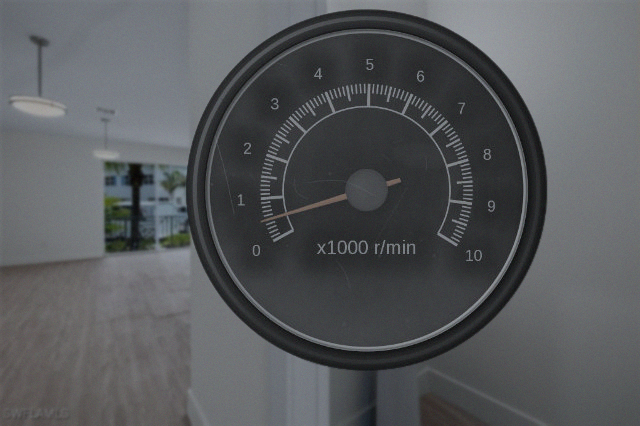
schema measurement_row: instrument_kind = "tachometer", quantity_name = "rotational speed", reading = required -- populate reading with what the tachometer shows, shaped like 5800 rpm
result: 500 rpm
